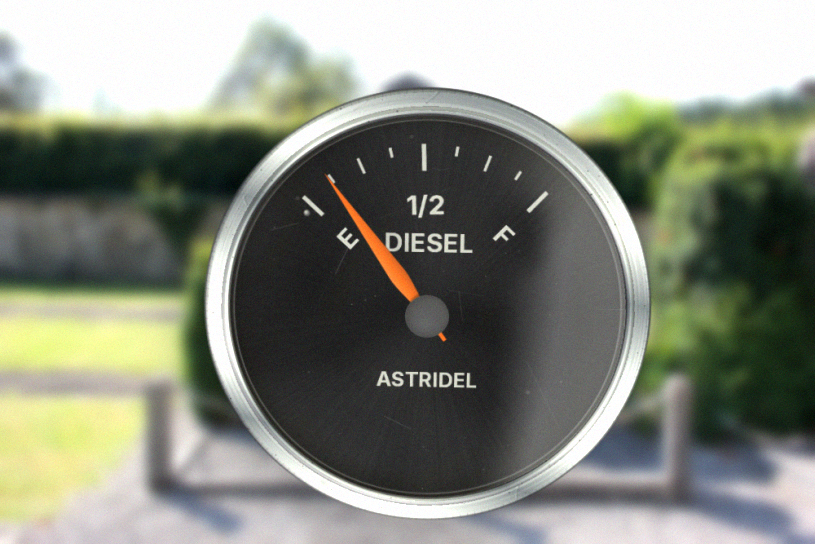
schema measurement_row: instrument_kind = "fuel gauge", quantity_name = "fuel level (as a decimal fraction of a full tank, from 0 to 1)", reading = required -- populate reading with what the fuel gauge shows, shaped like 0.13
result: 0.125
